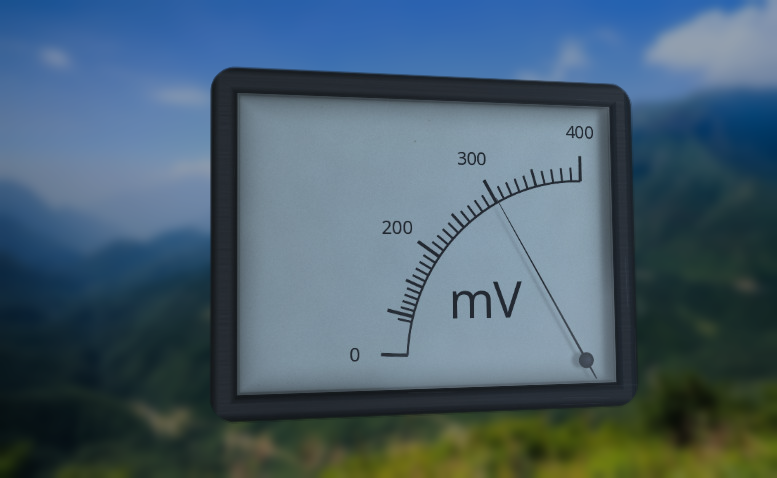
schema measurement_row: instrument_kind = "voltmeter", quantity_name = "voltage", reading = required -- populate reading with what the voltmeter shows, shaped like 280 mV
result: 300 mV
